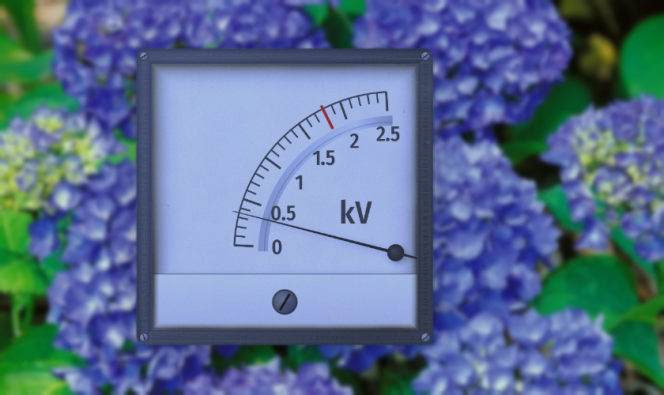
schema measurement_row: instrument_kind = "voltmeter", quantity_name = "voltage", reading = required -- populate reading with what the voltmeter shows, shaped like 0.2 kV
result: 0.35 kV
